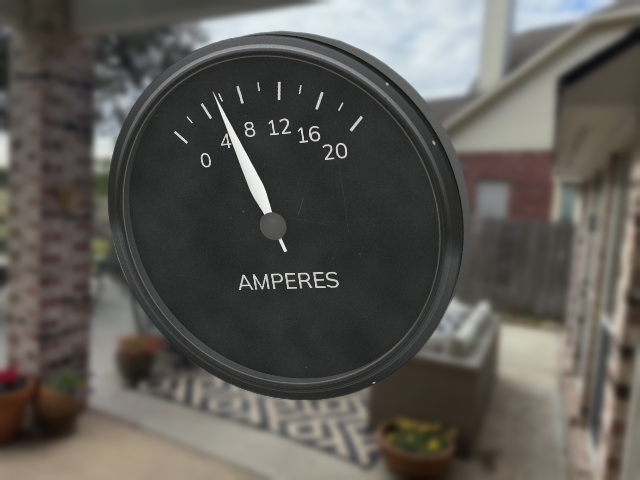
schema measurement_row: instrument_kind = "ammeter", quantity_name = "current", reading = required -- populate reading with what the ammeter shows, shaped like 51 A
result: 6 A
